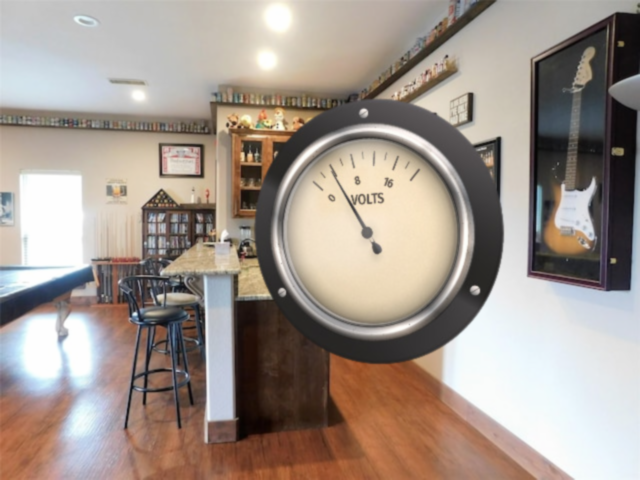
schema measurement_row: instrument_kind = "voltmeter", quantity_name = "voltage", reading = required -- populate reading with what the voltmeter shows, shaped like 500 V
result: 4 V
